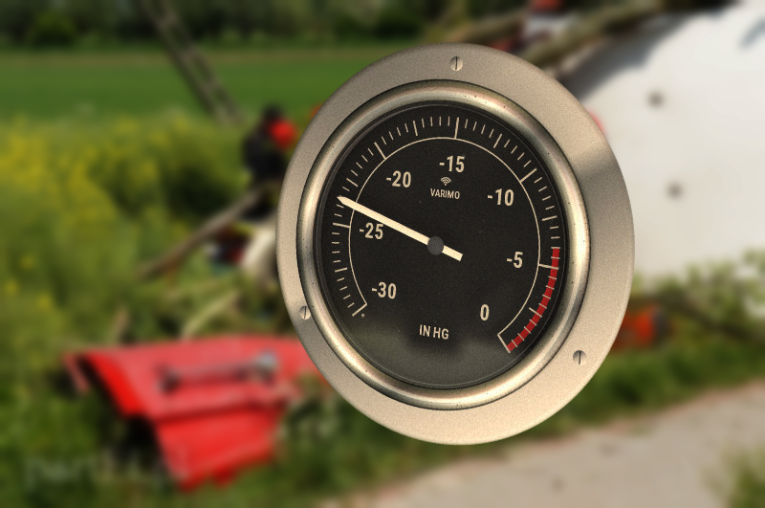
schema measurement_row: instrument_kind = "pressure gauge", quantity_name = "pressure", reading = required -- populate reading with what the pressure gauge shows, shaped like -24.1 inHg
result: -23.5 inHg
